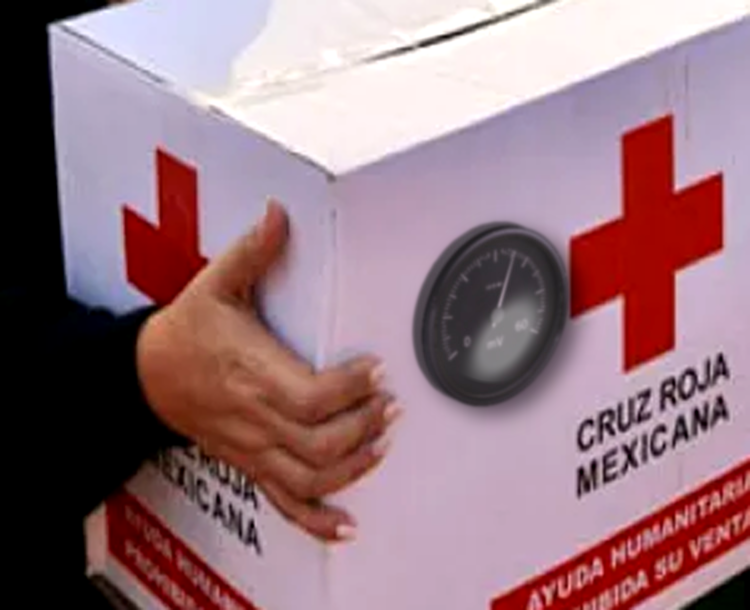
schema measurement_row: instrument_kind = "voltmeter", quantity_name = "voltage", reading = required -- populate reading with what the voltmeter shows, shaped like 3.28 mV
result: 35 mV
